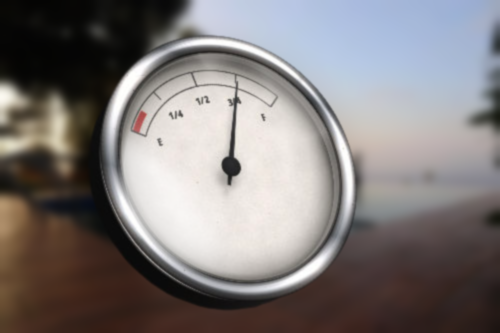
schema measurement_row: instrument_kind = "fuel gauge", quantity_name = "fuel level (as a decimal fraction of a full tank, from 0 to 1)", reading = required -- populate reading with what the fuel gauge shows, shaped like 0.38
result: 0.75
